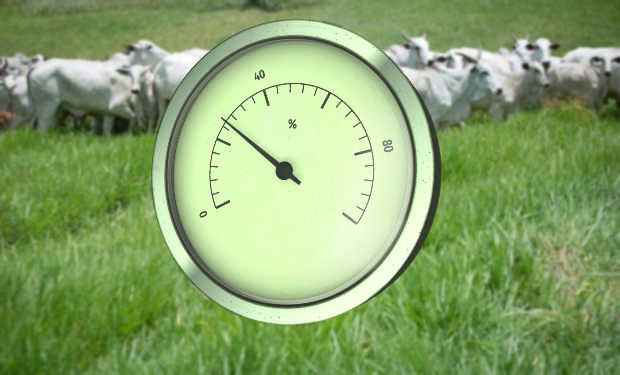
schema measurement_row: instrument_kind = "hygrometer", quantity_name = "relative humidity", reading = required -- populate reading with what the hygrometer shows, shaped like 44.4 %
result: 26 %
